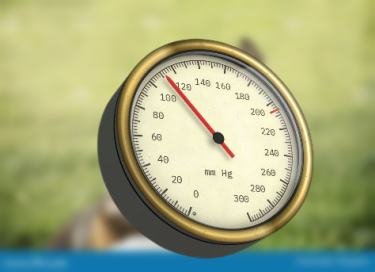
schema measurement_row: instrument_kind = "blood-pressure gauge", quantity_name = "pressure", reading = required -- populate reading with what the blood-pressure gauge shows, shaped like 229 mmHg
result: 110 mmHg
